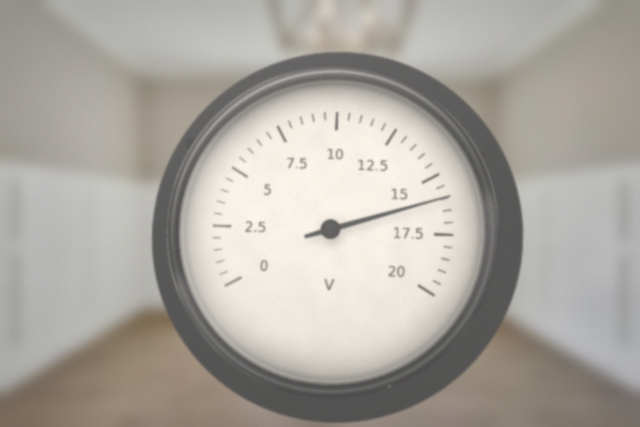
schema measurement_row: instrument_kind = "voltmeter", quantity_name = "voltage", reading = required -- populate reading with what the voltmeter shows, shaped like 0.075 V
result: 16 V
